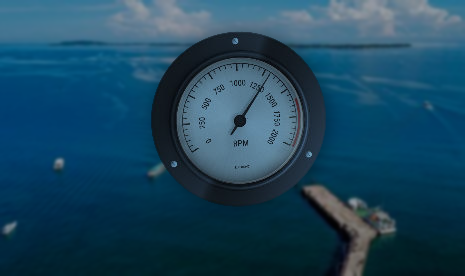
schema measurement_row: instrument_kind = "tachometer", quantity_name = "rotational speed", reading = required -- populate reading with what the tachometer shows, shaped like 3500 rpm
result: 1300 rpm
